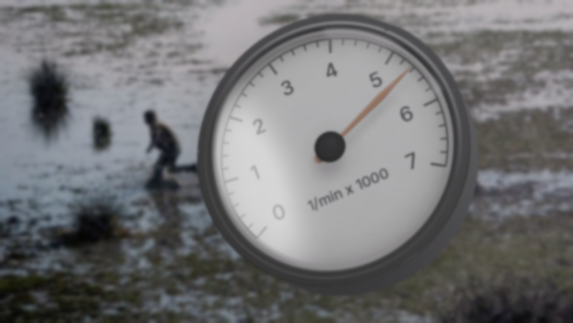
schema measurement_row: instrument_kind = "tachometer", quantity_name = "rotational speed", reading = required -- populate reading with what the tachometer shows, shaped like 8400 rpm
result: 5400 rpm
